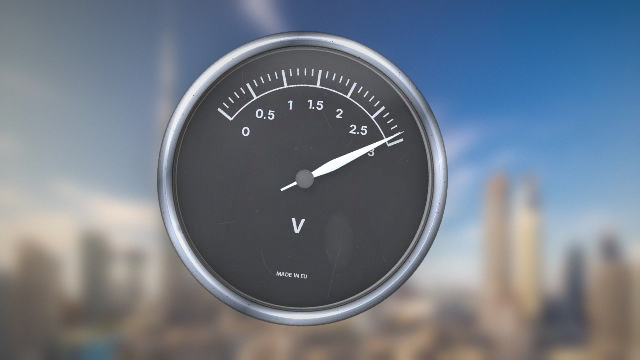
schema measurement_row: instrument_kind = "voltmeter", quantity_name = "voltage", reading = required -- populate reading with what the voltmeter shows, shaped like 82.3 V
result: 2.9 V
